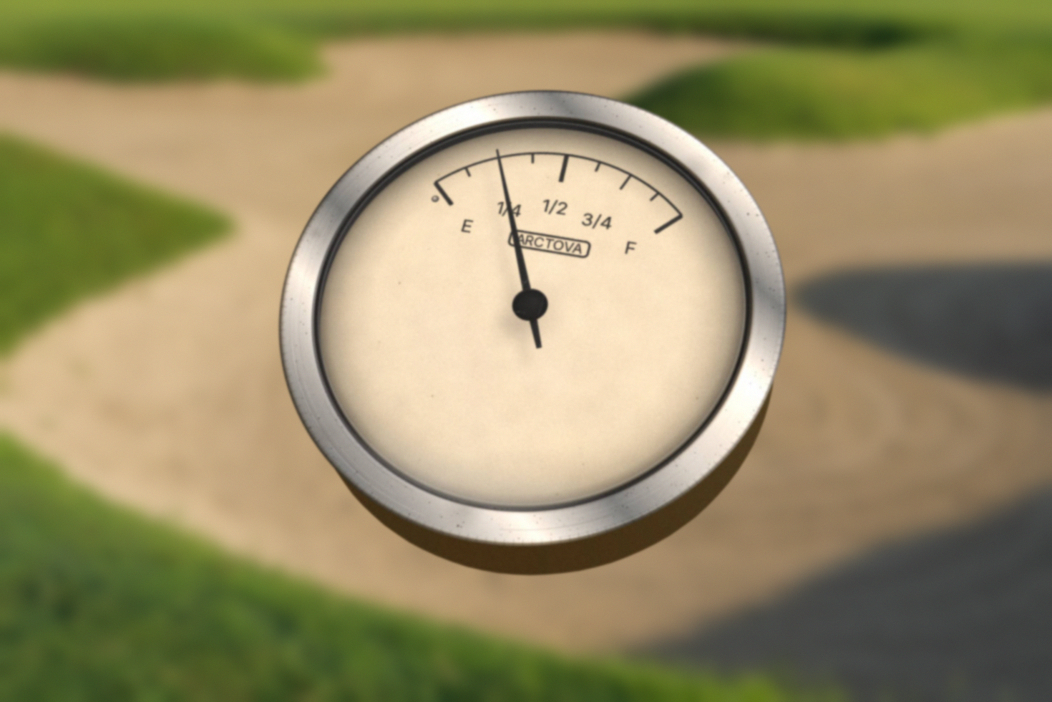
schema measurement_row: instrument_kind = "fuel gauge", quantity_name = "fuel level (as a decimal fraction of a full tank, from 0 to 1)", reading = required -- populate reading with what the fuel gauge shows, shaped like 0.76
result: 0.25
